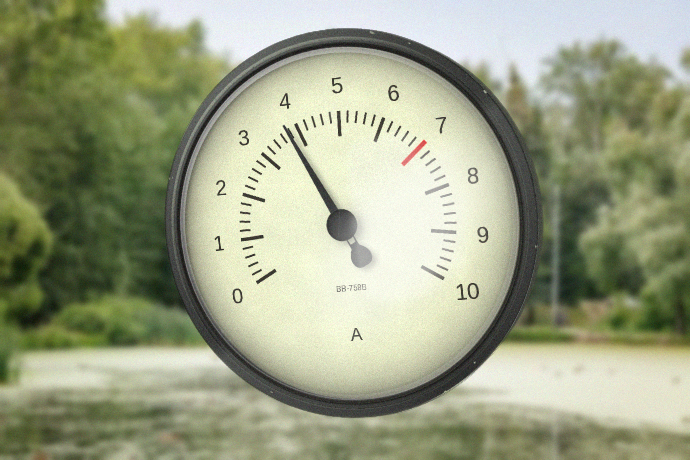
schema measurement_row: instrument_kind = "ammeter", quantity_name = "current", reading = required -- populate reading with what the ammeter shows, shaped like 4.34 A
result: 3.8 A
